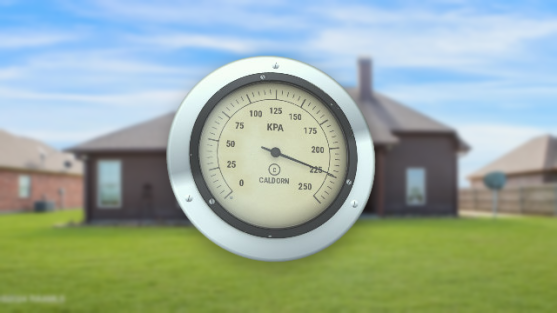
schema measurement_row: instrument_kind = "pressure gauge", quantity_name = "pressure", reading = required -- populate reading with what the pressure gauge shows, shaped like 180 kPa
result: 225 kPa
